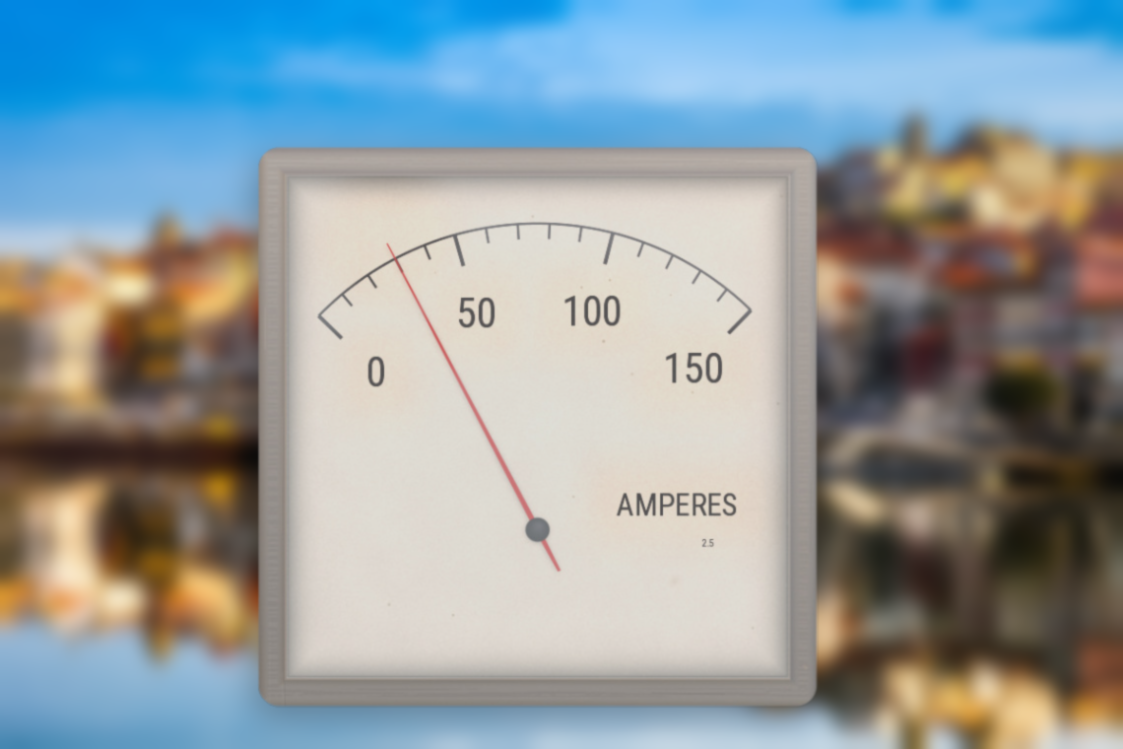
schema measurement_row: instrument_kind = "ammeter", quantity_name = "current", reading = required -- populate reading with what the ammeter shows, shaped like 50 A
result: 30 A
